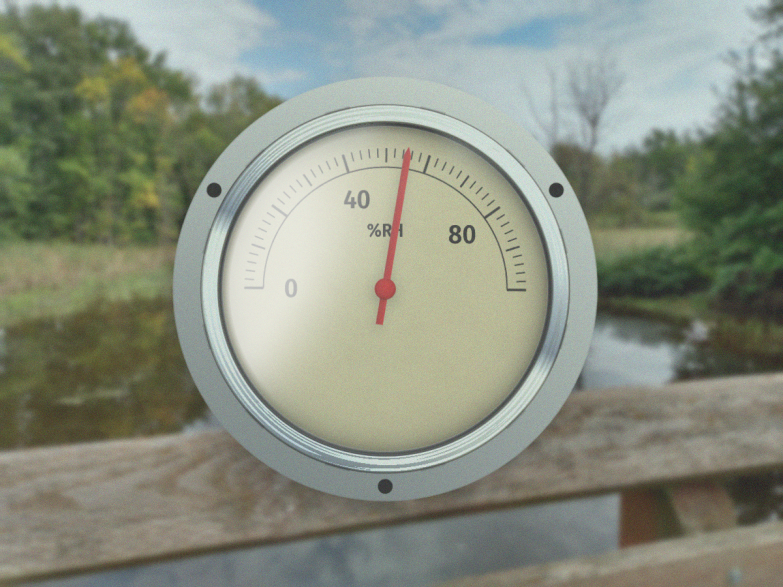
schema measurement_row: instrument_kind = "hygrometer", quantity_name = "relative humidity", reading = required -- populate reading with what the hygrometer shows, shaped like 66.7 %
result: 55 %
